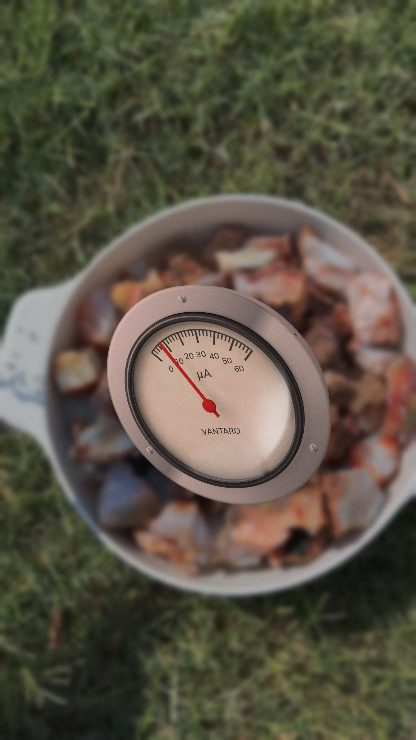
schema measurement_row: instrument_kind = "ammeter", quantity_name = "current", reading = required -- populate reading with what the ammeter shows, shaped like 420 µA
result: 10 µA
